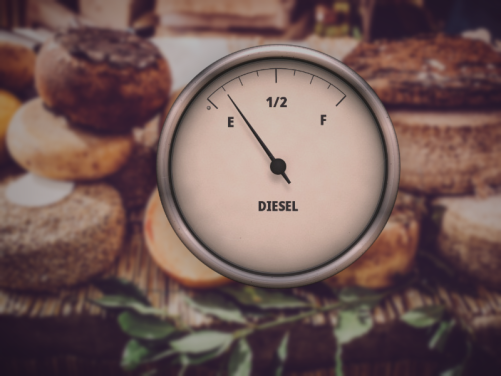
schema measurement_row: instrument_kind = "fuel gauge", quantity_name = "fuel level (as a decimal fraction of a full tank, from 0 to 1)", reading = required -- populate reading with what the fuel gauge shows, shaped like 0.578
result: 0.125
